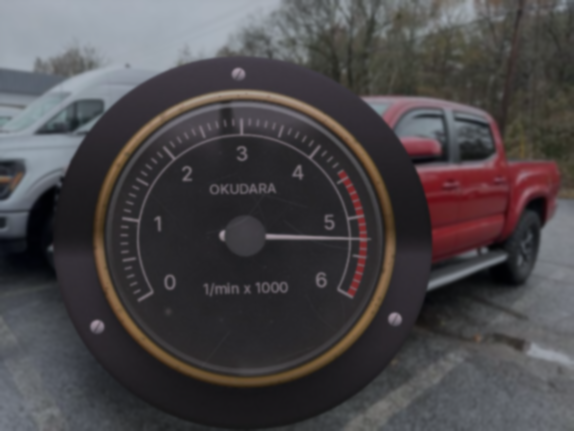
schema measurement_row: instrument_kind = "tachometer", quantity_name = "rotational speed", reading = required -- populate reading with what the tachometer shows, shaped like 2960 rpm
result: 5300 rpm
